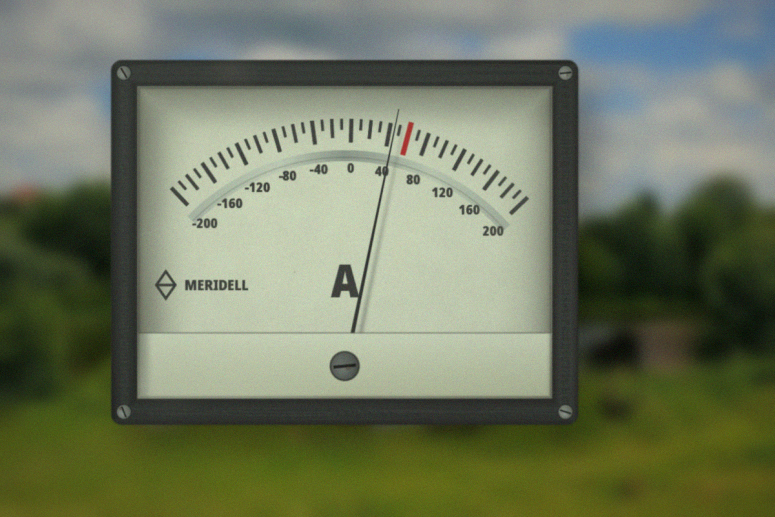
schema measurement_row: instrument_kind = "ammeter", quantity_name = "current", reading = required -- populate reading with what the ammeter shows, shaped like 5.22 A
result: 45 A
